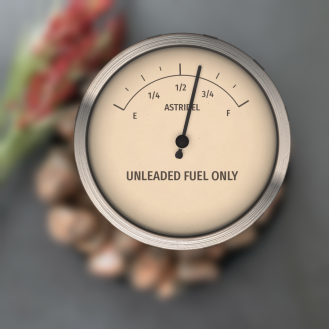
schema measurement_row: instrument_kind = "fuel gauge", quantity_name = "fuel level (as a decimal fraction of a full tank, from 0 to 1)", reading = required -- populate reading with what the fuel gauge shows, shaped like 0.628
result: 0.625
